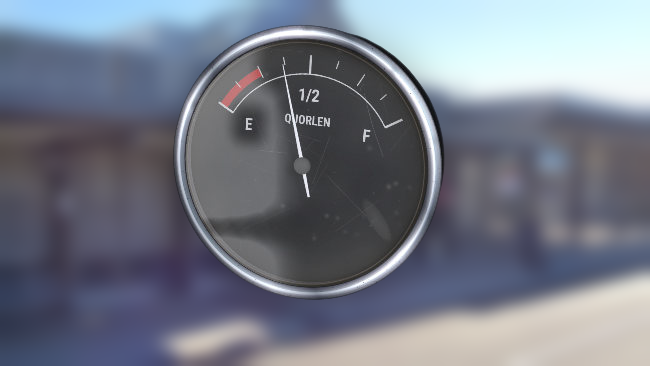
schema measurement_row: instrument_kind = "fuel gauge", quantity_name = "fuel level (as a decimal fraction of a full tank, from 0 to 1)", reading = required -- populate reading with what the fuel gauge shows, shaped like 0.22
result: 0.375
